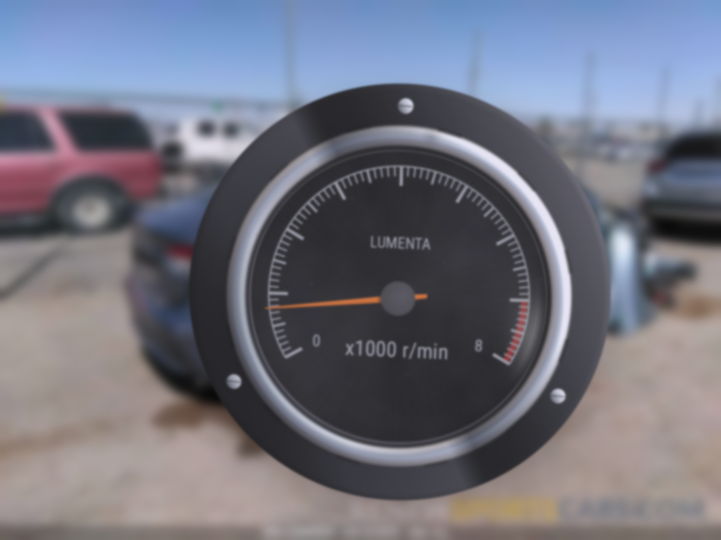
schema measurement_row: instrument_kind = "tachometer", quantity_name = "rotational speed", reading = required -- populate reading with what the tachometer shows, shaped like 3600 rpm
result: 800 rpm
